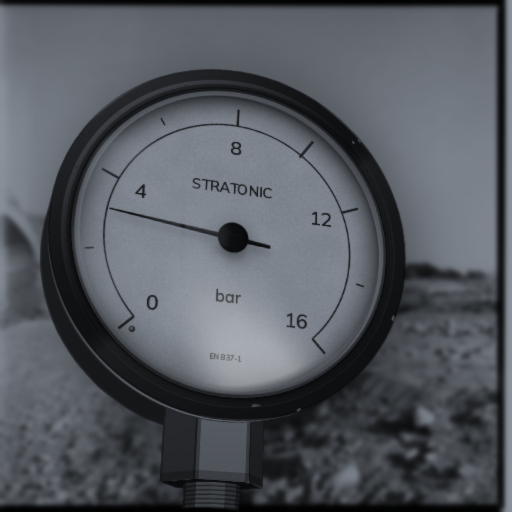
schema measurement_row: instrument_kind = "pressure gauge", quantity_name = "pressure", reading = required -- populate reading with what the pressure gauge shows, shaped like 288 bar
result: 3 bar
